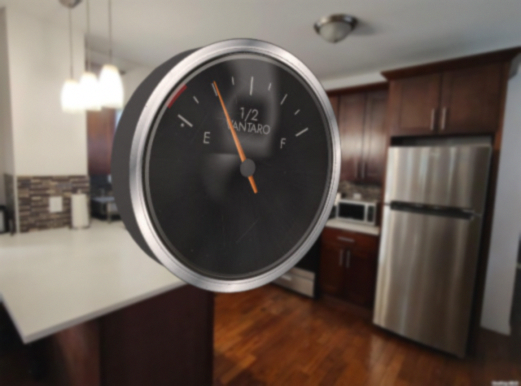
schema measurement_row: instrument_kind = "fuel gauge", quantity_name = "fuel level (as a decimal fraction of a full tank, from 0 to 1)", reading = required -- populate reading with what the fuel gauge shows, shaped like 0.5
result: 0.25
